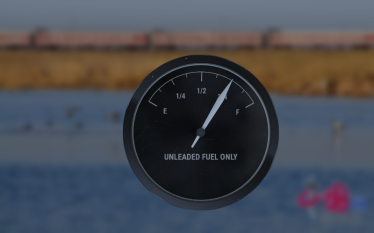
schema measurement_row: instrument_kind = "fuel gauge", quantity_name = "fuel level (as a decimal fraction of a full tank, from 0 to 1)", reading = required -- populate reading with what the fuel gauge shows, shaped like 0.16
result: 0.75
